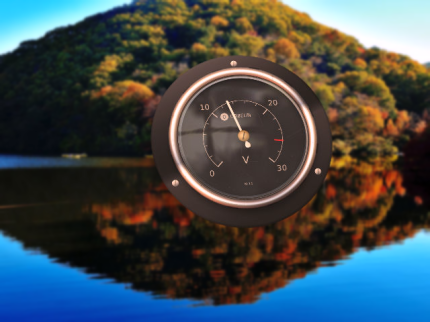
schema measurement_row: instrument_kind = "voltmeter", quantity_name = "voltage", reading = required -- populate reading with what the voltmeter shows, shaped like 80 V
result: 13 V
